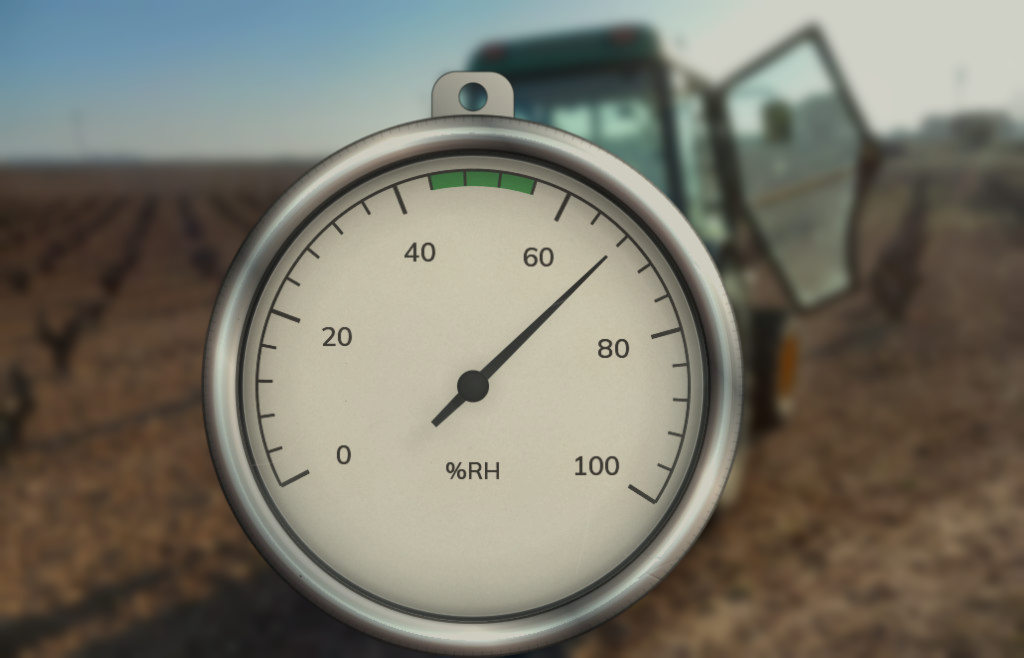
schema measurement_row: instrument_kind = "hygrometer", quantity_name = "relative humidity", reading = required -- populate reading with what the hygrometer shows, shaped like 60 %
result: 68 %
